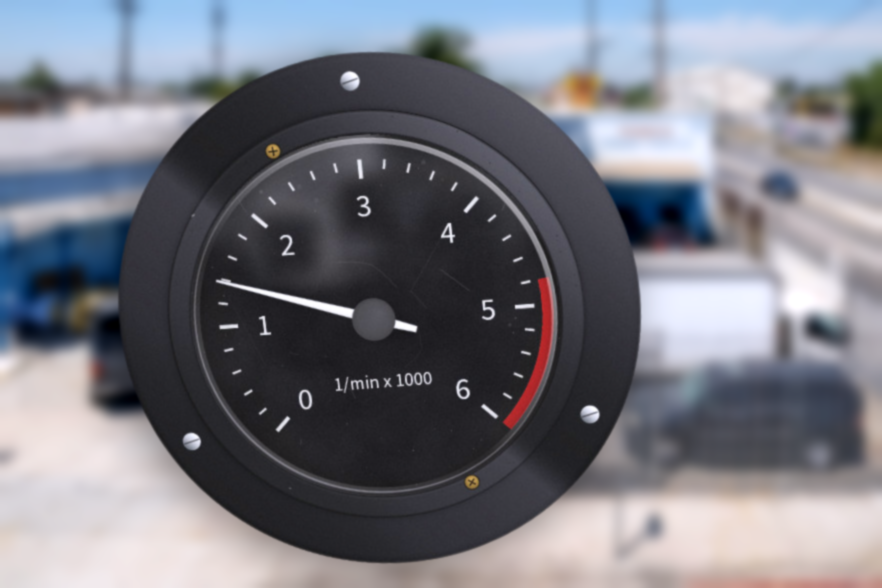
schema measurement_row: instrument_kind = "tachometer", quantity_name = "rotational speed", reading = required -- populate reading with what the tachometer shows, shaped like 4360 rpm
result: 1400 rpm
